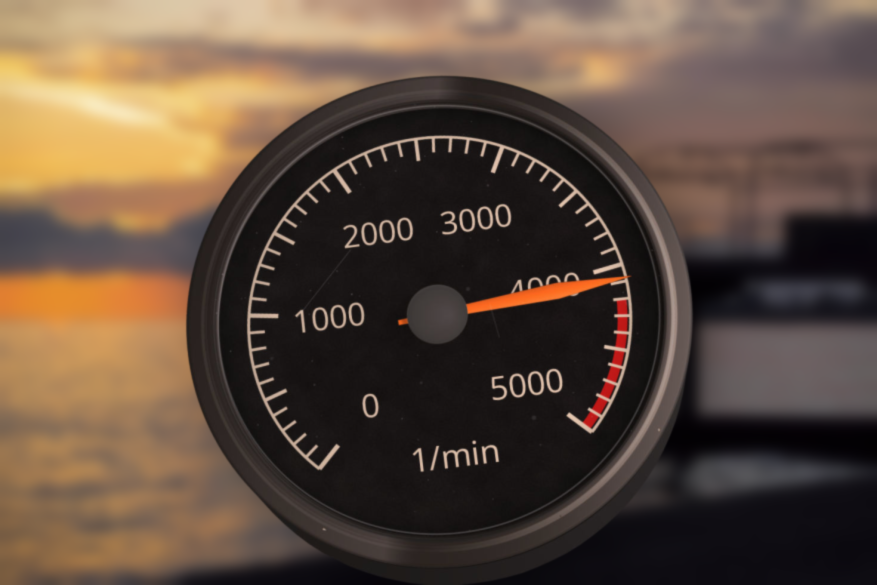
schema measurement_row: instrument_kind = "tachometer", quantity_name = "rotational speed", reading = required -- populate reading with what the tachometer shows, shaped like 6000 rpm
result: 4100 rpm
